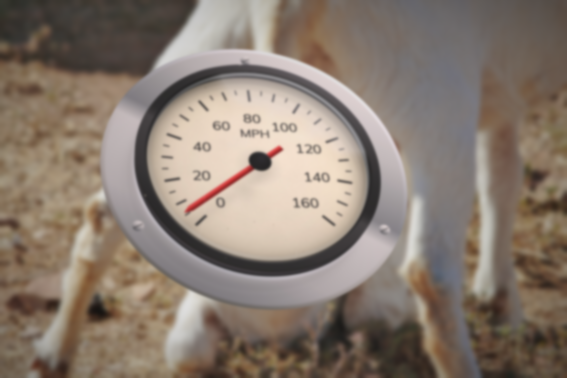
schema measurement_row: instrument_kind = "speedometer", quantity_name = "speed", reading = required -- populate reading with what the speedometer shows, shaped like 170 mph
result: 5 mph
